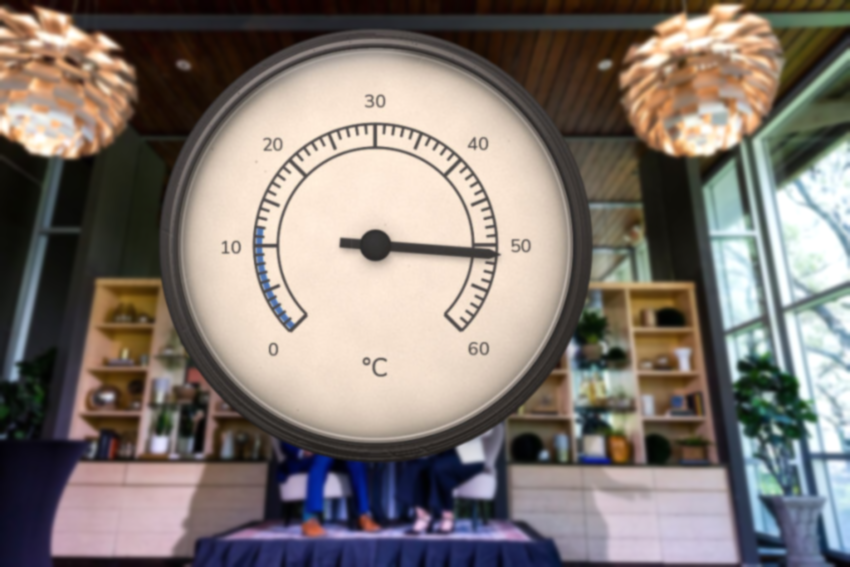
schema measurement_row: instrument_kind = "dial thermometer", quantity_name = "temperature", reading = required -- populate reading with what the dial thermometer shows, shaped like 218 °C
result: 51 °C
